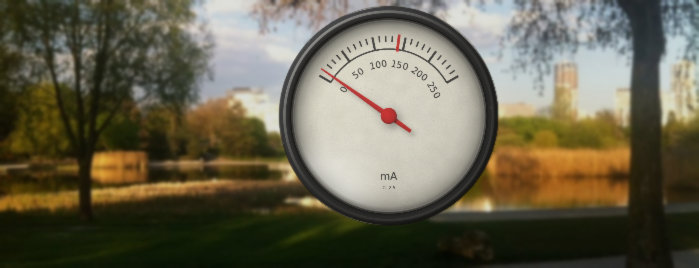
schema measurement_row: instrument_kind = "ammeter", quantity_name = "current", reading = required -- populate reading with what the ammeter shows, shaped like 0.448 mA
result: 10 mA
